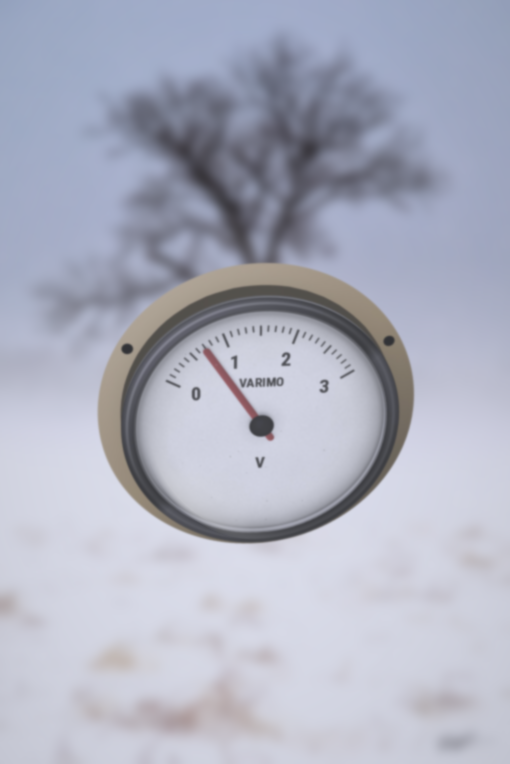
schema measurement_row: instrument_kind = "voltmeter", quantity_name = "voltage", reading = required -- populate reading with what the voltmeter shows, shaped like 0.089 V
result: 0.7 V
